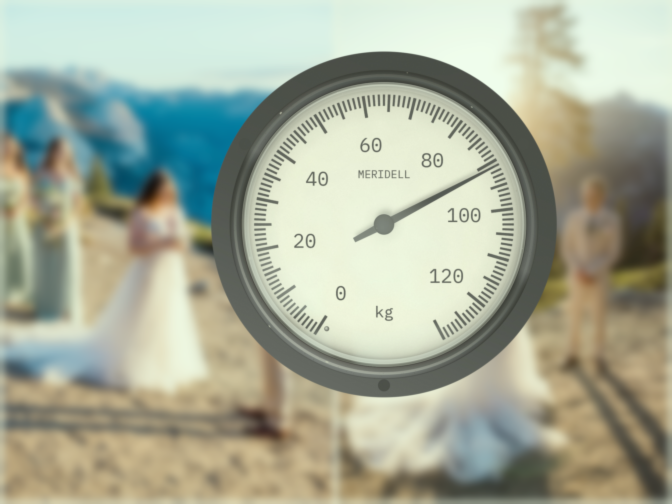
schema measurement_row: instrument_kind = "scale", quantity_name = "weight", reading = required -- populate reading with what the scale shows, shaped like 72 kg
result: 91 kg
